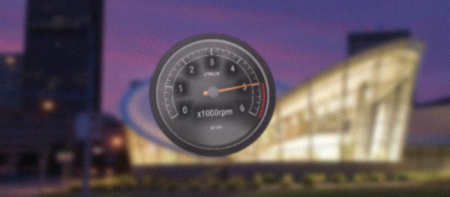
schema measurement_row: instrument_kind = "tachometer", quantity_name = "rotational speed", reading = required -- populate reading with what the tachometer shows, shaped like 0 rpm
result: 5000 rpm
